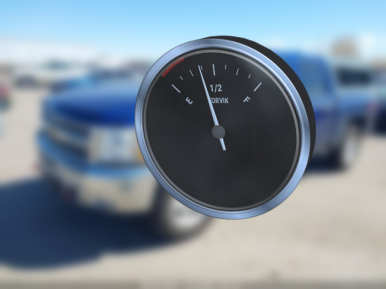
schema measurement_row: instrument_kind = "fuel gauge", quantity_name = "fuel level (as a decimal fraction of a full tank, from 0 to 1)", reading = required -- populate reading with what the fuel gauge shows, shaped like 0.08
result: 0.375
